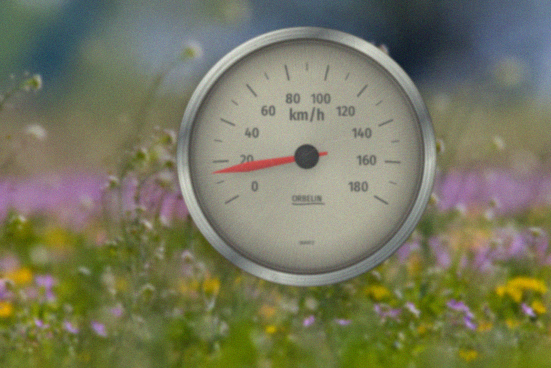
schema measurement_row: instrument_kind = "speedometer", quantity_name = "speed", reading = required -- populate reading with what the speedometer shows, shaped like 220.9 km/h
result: 15 km/h
